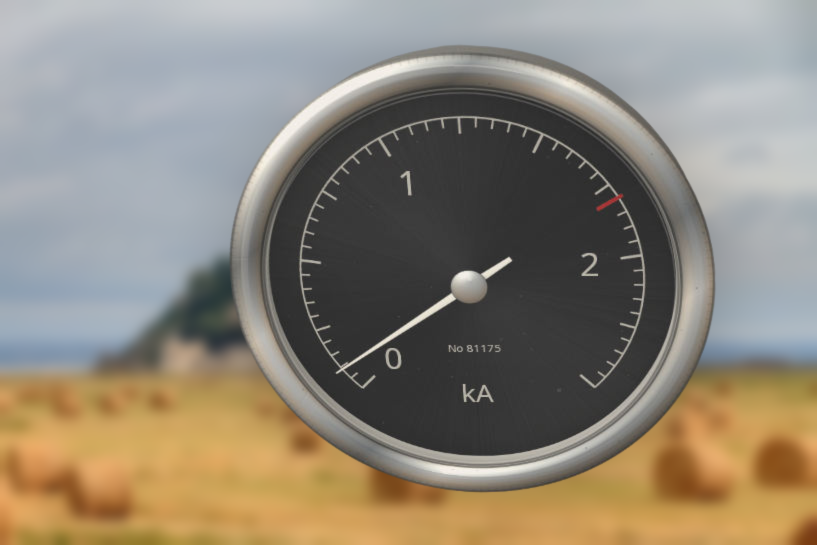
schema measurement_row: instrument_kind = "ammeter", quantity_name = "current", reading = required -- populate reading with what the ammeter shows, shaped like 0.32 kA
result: 0.1 kA
